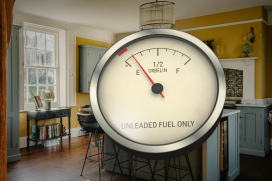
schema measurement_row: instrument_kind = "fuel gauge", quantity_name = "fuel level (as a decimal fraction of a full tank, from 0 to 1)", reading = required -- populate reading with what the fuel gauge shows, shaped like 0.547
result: 0.125
